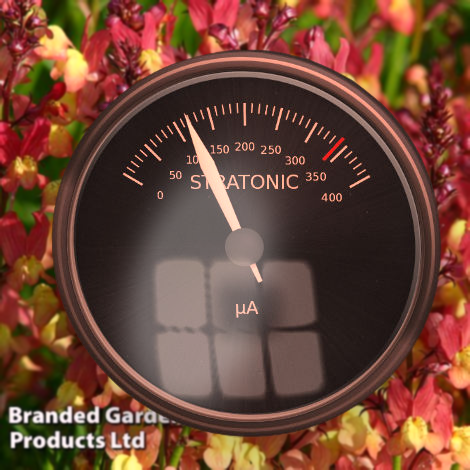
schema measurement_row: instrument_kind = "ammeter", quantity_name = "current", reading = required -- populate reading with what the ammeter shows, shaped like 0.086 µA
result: 120 µA
